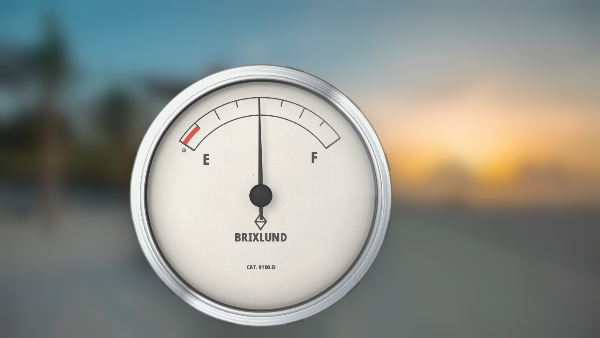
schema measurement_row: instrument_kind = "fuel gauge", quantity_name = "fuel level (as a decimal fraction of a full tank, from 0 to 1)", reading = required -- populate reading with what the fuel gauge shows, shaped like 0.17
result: 0.5
